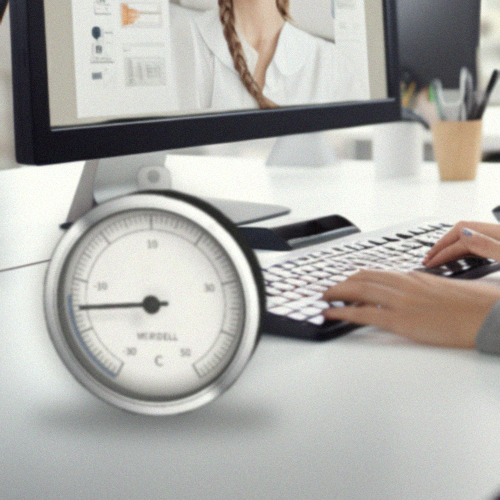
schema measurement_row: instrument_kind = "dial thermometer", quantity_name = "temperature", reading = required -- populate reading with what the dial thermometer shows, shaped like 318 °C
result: -15 °C
